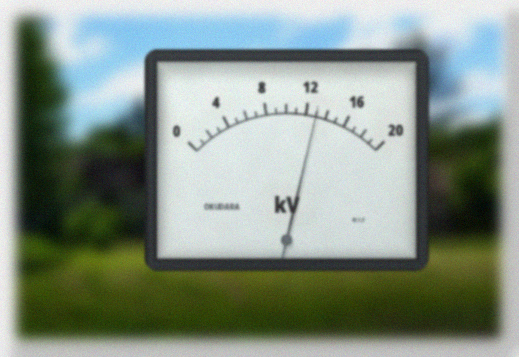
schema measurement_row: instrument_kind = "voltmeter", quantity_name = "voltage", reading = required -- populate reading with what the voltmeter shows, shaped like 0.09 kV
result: 13 kV
